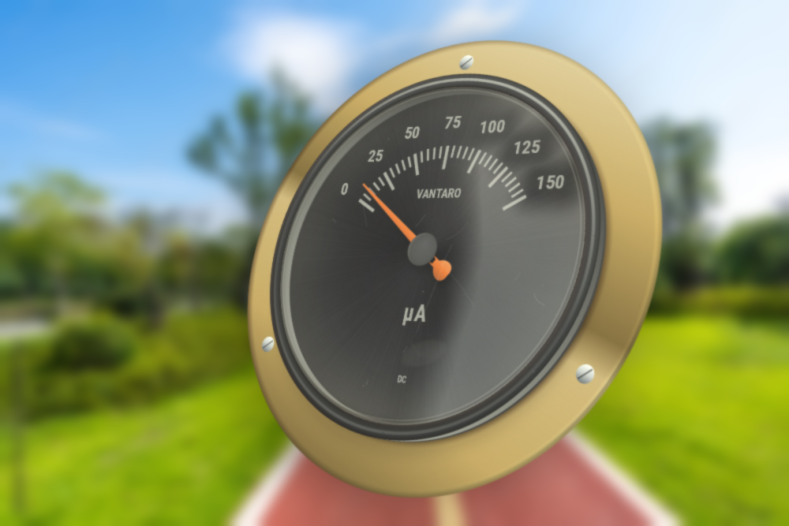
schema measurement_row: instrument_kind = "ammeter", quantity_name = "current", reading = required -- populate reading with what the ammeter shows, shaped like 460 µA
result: 10 µA
